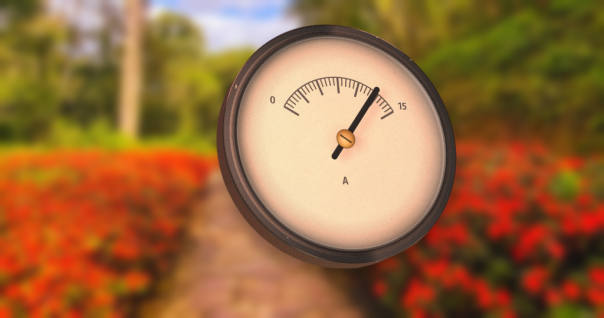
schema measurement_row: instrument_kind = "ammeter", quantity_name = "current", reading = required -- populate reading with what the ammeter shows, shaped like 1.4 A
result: 12 A
